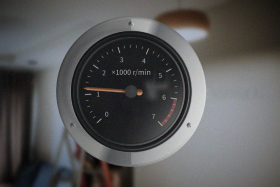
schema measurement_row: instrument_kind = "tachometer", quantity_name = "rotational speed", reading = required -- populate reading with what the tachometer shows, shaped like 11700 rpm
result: 1200 rpm
